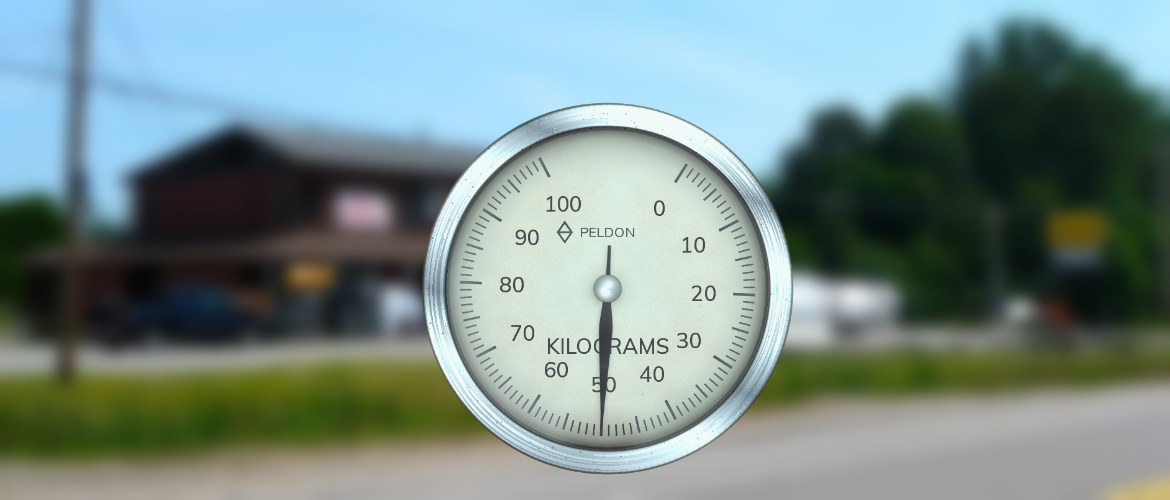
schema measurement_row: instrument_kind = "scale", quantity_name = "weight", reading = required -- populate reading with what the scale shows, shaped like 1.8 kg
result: 50 kg
